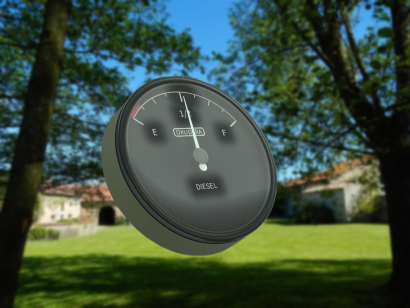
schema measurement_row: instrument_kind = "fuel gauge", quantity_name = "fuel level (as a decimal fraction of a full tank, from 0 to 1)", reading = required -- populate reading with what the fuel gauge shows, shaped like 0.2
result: 0.5
